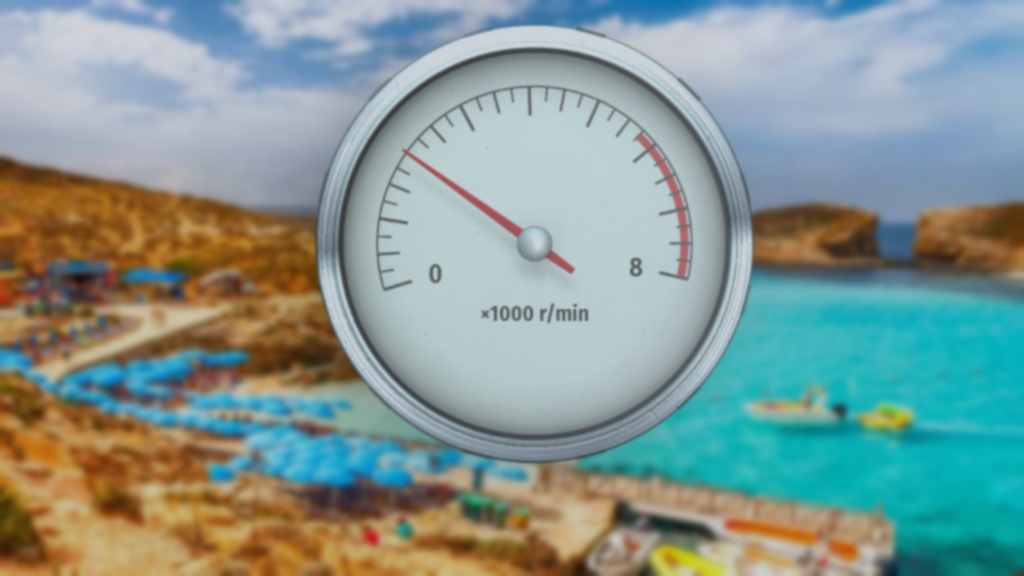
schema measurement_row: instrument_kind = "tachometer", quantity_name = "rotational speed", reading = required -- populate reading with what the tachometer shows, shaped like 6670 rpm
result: 2000 rpm
